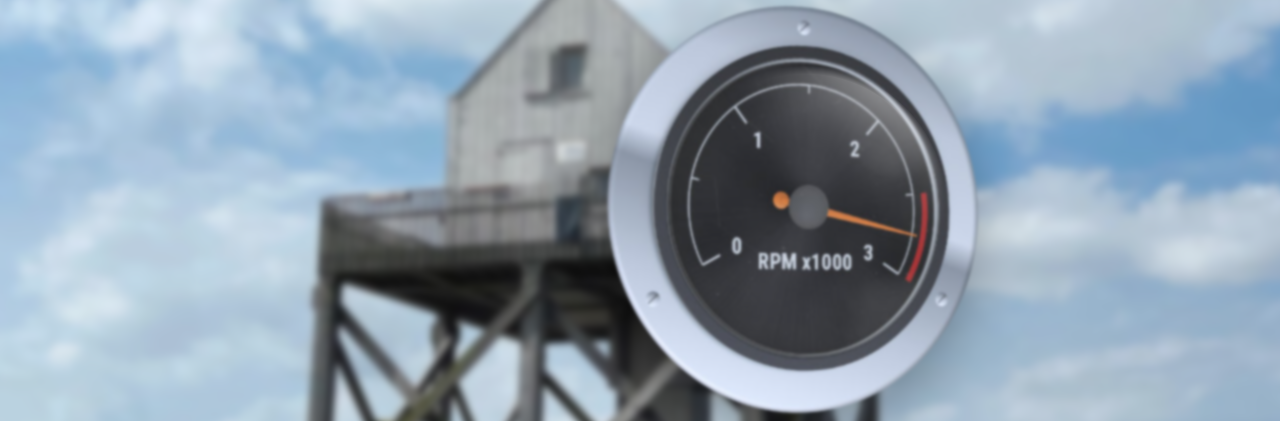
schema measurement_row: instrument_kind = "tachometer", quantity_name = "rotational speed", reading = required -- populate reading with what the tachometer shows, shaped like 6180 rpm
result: 2750 rpm
